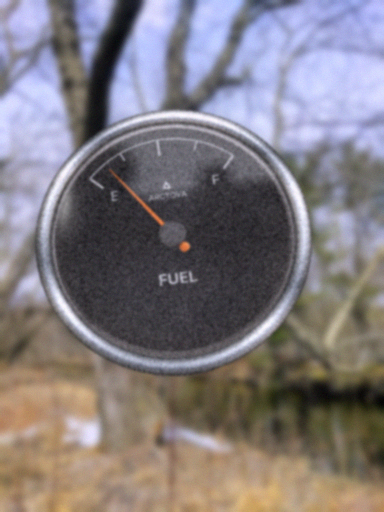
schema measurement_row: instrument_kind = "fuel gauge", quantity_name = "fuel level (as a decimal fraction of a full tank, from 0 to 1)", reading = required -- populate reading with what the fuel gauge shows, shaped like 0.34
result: 0.125
